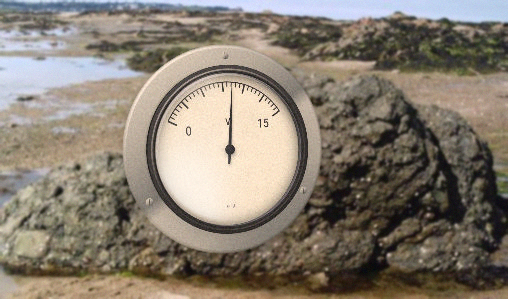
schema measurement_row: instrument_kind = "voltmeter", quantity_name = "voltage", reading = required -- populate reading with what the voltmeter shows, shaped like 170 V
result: 8.5 V
